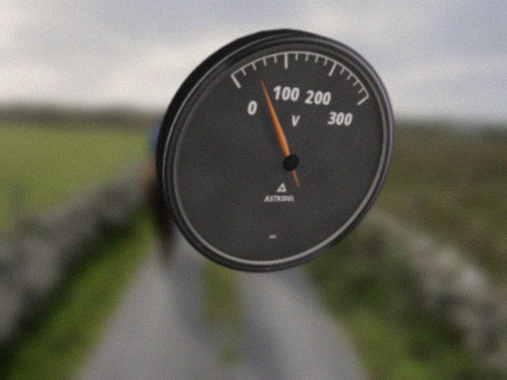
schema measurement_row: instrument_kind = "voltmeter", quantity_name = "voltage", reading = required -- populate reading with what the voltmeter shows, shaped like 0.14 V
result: 40 V
